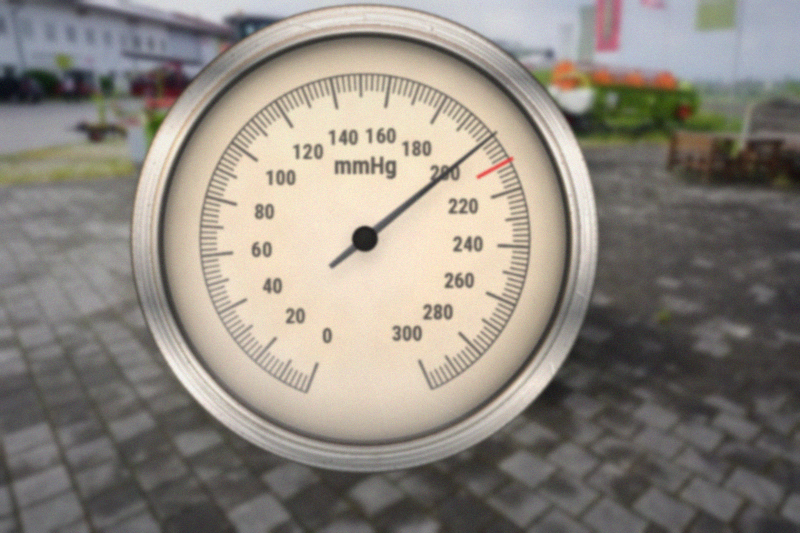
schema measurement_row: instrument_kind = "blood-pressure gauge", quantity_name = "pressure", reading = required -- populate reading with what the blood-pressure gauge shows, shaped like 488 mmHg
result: 200 mmHg
